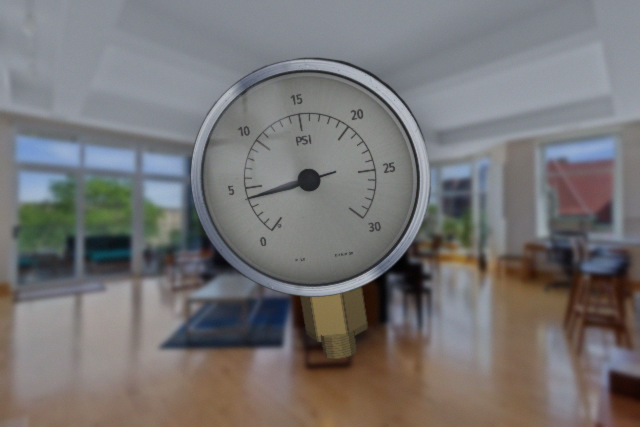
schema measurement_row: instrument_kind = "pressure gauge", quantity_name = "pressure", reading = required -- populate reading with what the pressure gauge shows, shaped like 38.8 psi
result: 4 psi
